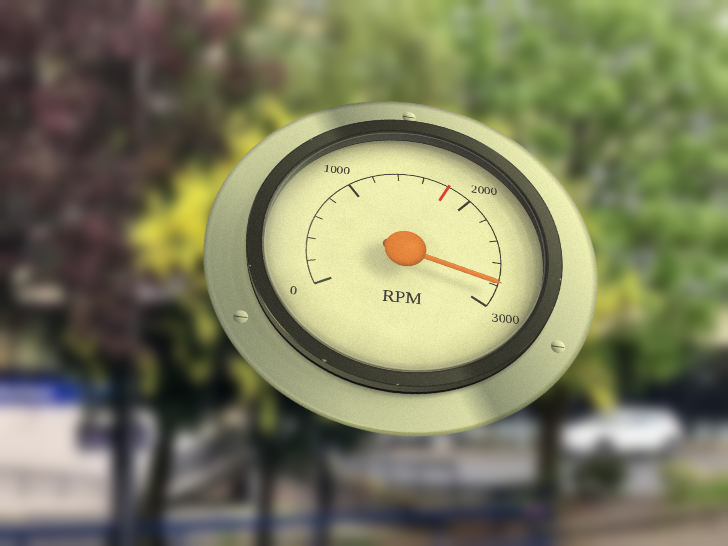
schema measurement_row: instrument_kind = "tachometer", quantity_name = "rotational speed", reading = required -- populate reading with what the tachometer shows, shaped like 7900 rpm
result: 2800 rpm
